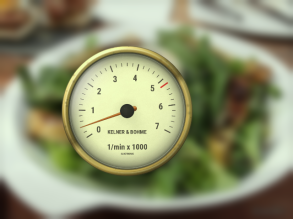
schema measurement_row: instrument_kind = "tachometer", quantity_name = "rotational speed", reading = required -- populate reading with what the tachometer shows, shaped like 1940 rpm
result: 400 rpm
